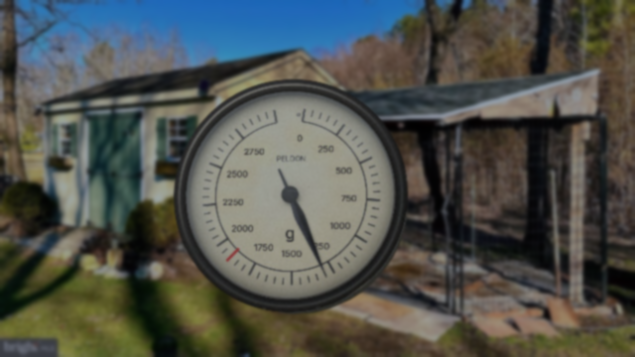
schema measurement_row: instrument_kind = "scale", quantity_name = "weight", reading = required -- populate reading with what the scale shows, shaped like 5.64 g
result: 1300 g
